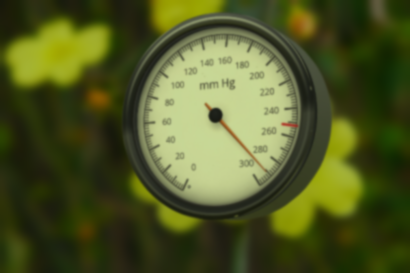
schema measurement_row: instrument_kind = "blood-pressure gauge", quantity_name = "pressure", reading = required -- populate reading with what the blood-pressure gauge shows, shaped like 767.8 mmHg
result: 290 mmHg
